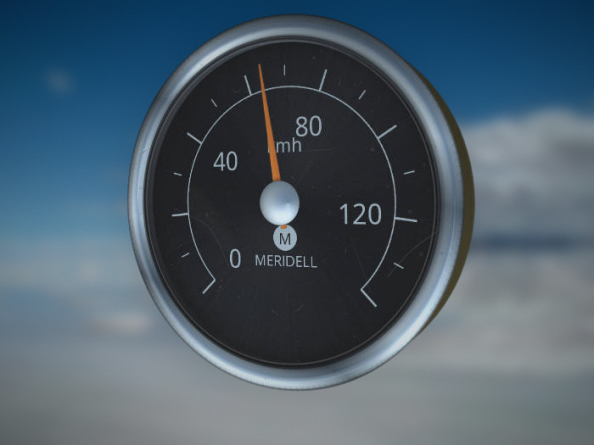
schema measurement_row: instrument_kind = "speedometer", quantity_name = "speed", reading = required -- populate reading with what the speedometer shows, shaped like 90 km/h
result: 65 km/h
